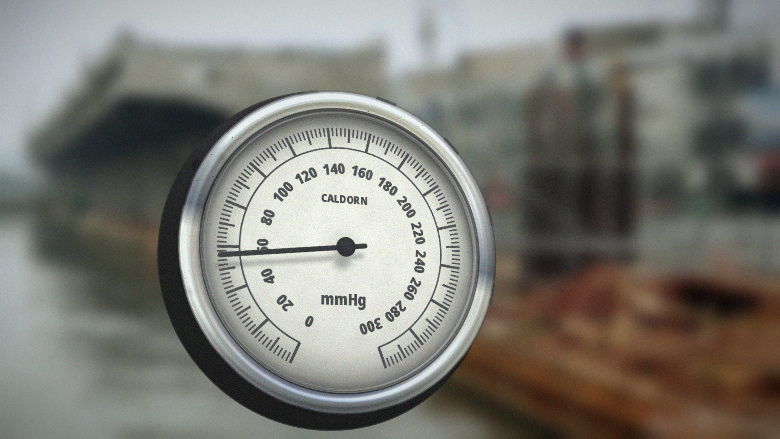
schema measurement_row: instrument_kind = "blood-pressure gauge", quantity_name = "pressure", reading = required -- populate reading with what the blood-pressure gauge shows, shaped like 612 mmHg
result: 56 mmHg
